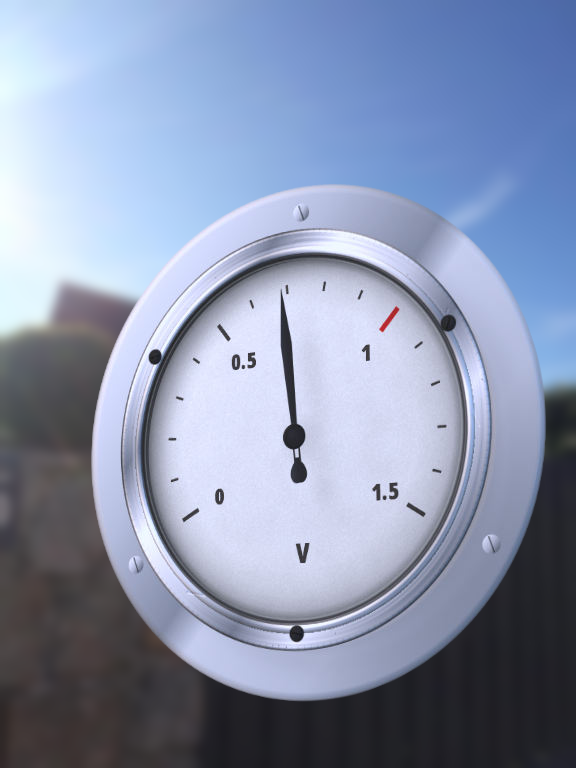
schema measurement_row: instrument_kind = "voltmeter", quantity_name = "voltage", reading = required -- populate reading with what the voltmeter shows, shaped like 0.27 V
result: 0.7 V
